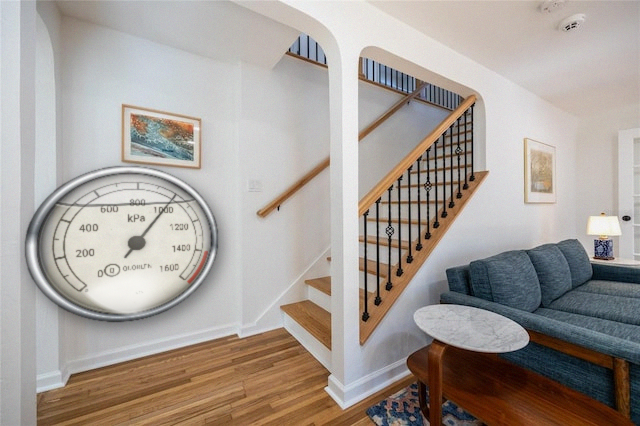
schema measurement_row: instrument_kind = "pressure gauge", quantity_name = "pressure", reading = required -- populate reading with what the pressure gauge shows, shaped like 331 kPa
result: 1000 kPa
